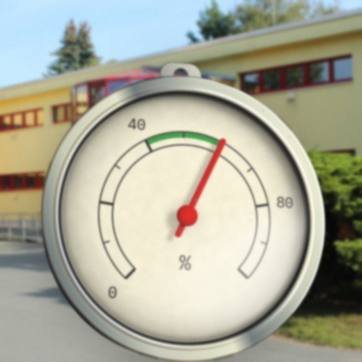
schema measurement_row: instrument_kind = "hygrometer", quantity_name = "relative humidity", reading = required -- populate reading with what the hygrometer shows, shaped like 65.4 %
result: 60 %
